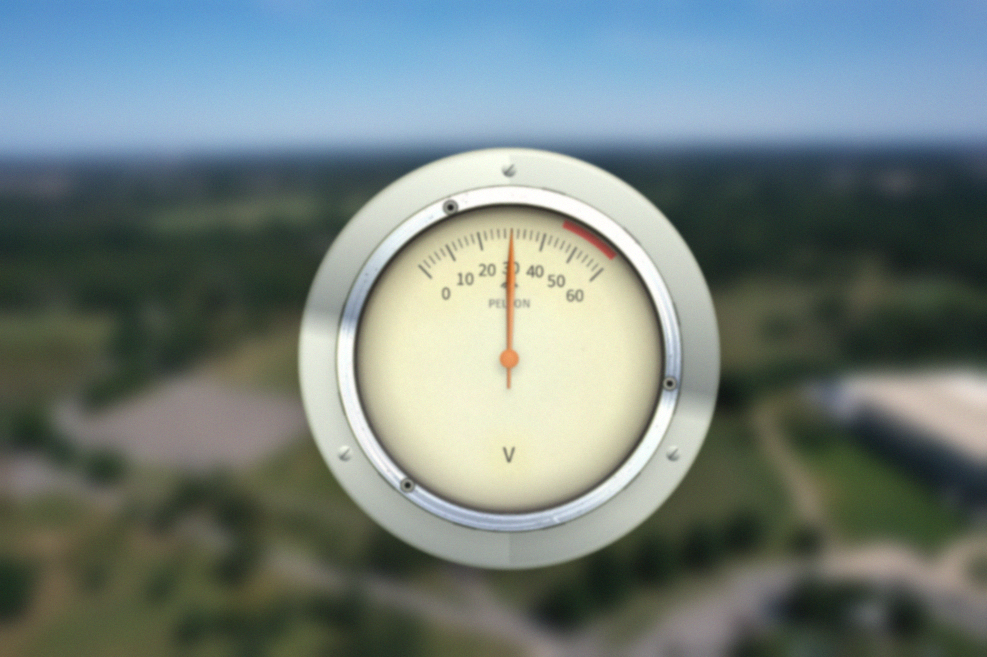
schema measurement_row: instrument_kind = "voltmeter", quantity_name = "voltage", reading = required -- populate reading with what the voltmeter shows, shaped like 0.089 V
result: 30 V
